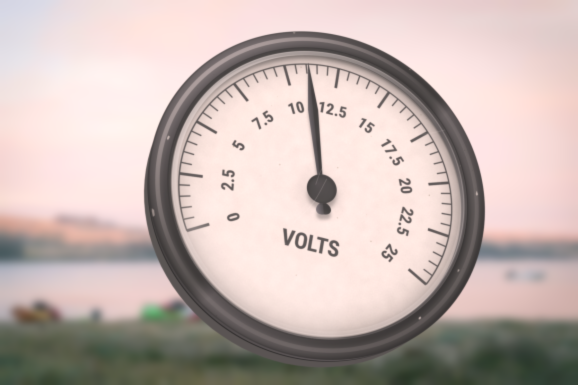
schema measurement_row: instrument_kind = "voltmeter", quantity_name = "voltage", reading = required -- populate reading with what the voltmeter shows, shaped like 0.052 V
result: 11 V
